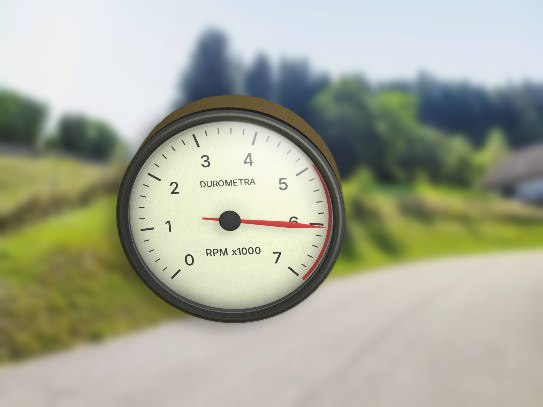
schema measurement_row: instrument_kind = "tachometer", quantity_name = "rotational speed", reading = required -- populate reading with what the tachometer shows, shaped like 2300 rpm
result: 6000 rpm
